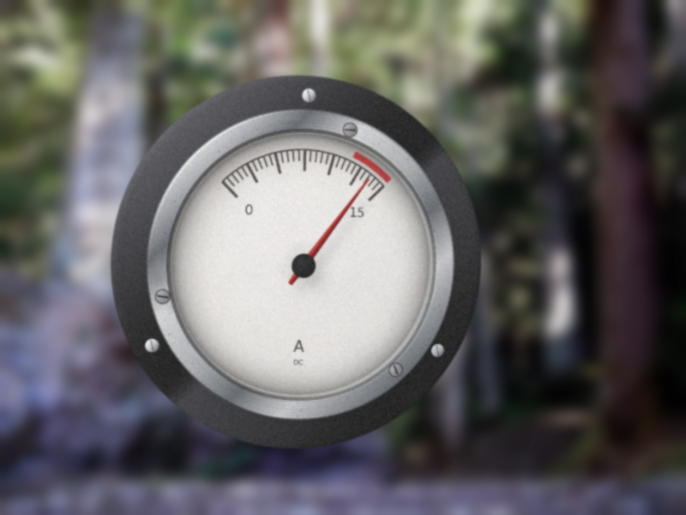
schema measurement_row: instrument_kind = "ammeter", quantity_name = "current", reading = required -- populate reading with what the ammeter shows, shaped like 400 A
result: 13.5 A
